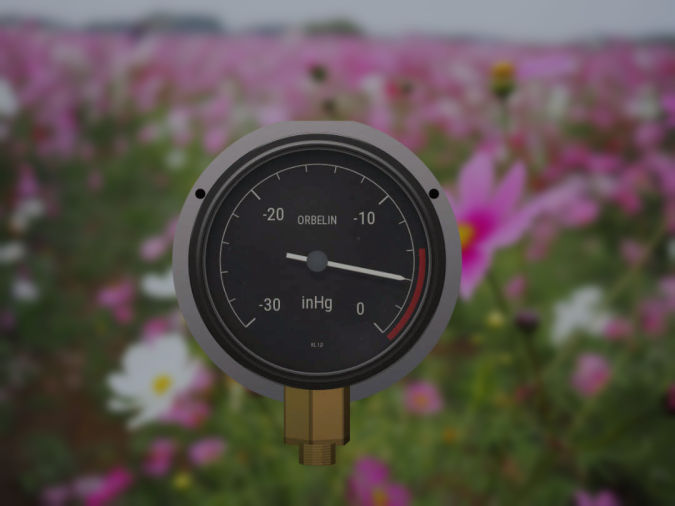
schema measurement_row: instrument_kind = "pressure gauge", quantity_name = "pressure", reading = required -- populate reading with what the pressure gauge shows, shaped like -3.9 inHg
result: -4 inHg
